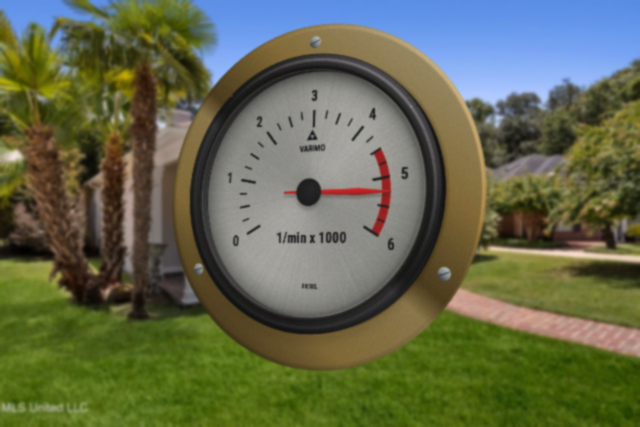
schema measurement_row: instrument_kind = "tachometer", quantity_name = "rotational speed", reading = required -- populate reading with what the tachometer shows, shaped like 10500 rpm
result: 5250 rpm
